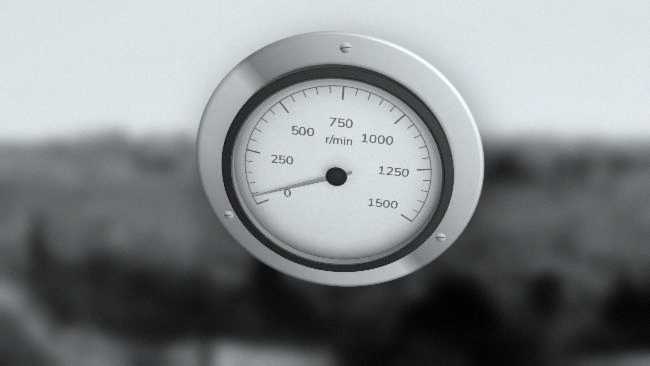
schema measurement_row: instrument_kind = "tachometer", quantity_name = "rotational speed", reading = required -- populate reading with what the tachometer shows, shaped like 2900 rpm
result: 50 rpm
